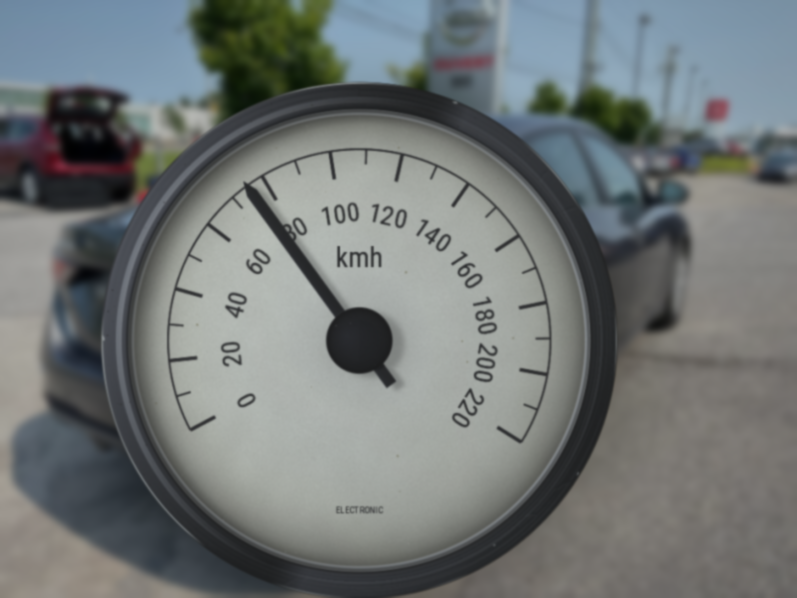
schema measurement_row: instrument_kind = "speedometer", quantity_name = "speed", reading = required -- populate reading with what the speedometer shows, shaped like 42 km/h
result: 75 km/h
